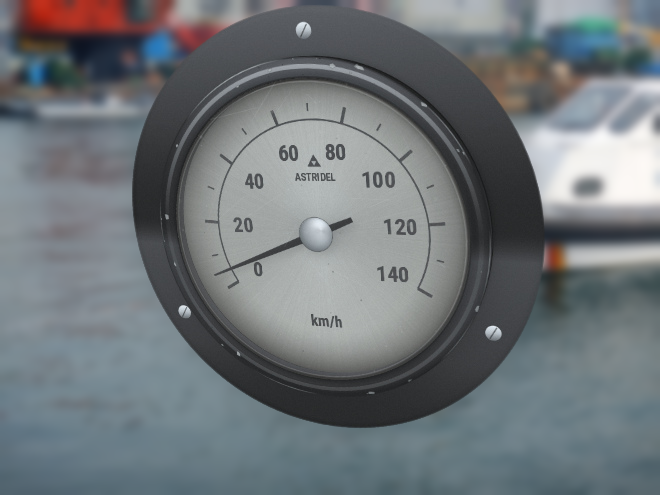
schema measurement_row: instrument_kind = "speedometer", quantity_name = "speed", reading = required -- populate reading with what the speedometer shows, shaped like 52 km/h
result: 5 km/h
